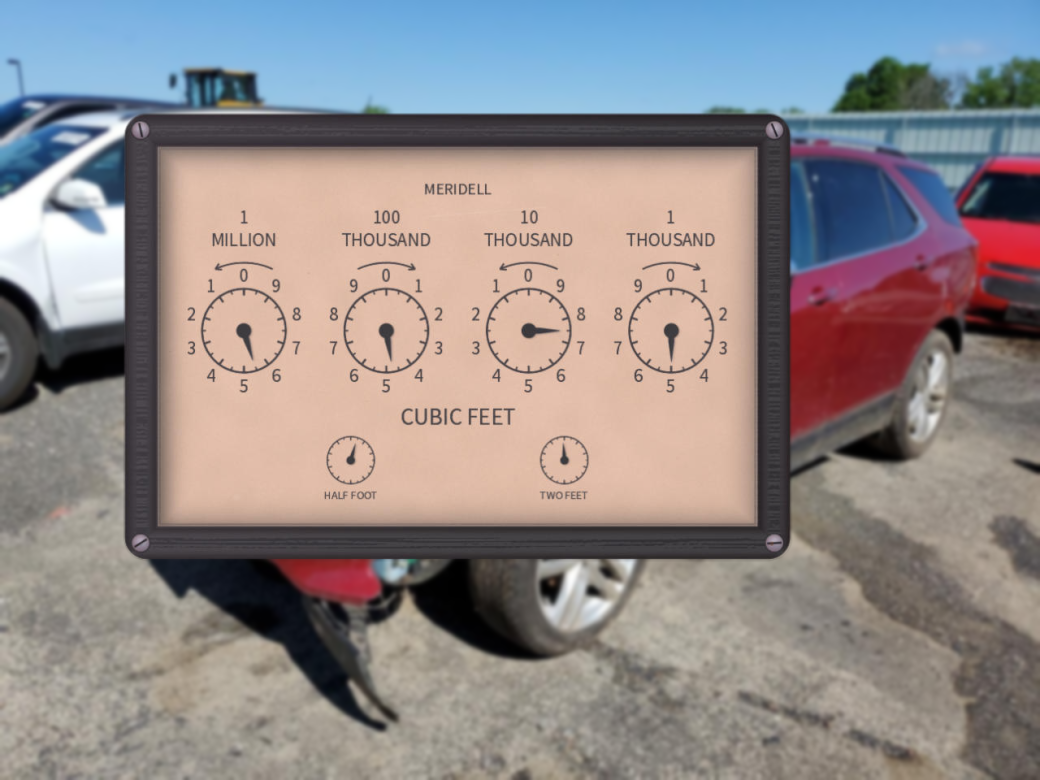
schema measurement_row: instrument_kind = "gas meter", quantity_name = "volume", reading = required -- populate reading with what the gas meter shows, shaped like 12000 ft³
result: 547500 ft³
